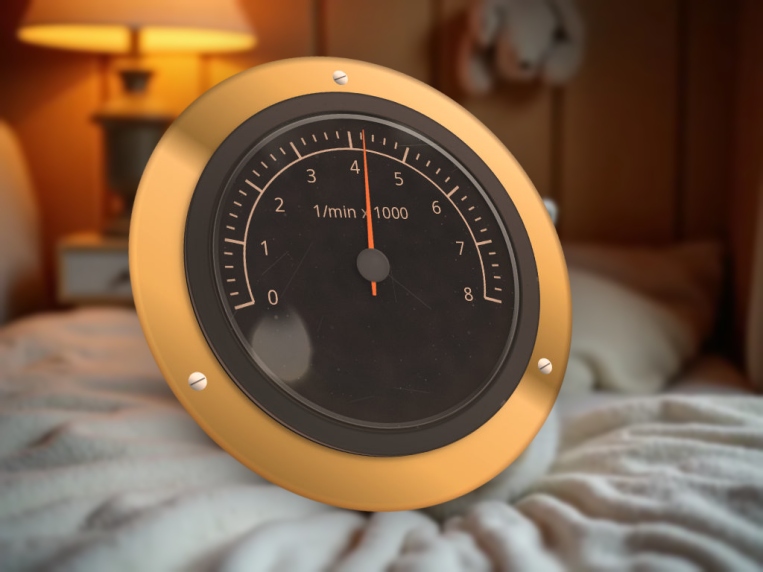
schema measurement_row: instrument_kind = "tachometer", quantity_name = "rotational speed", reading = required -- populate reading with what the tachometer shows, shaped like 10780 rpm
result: 4200 rpm
